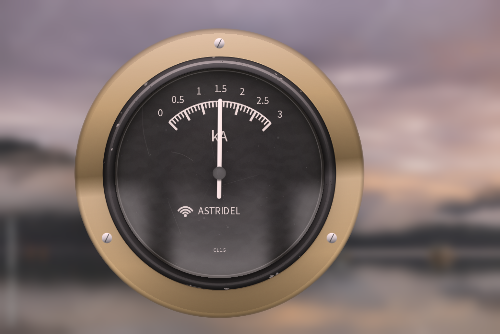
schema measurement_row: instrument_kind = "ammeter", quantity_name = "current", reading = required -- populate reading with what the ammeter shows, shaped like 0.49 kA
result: 1.5 kA
